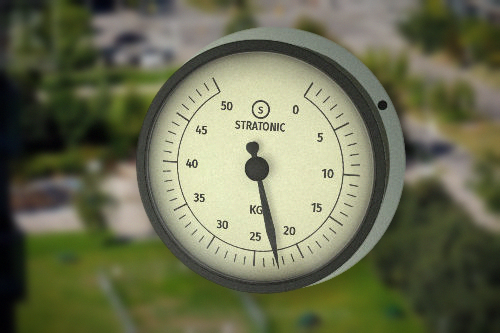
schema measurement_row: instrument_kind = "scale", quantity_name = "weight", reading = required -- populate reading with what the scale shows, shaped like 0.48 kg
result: 22.5 kg
